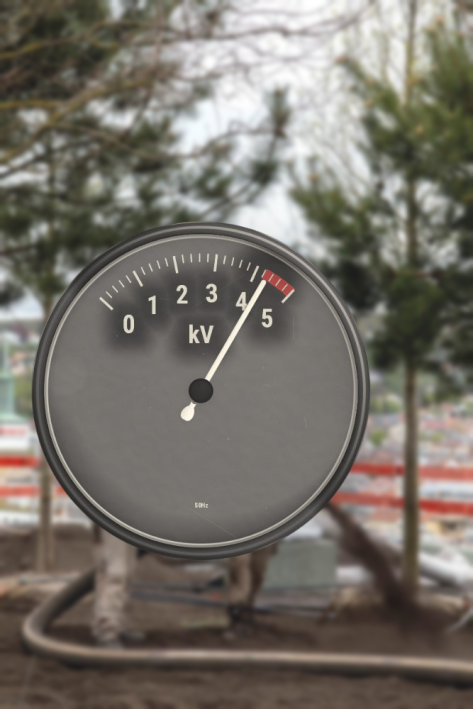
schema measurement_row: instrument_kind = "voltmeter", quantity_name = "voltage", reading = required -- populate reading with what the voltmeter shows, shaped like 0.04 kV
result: 4.3 kV
